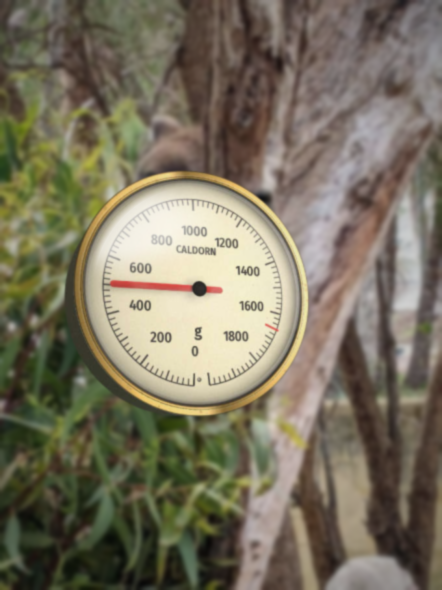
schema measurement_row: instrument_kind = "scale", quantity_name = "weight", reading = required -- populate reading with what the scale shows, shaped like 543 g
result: 500 g
